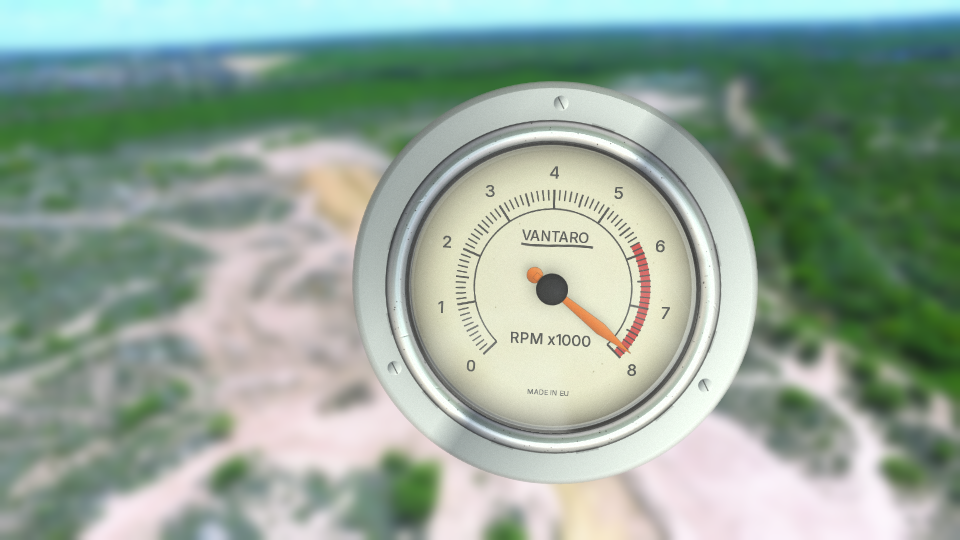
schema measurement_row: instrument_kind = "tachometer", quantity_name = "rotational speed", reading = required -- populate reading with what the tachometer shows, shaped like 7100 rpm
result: 7800 rpm
